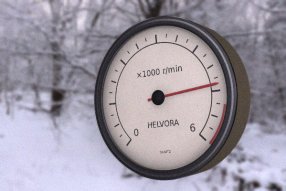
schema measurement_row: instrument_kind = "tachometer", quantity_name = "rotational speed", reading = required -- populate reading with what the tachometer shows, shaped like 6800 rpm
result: 4875 rpm
